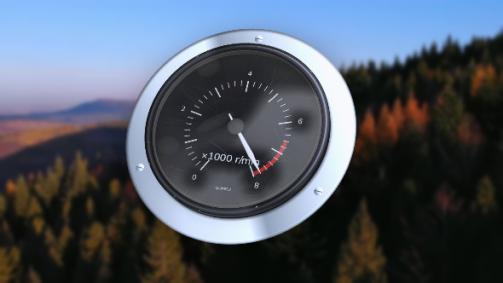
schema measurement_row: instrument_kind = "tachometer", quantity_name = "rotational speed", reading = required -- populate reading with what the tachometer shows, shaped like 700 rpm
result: 7800 rpm
